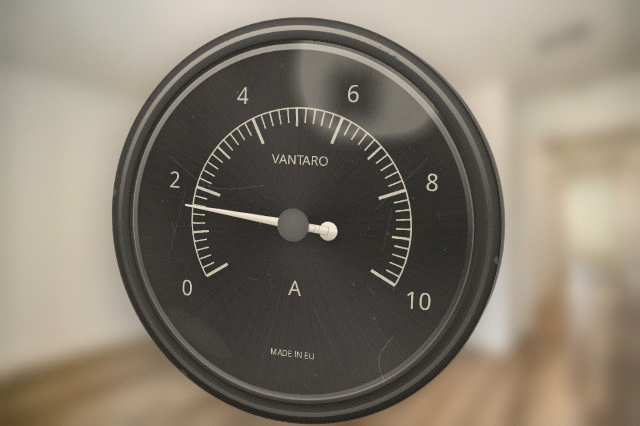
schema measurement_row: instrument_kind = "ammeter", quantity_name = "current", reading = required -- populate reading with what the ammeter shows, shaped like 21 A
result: 1.6 A
